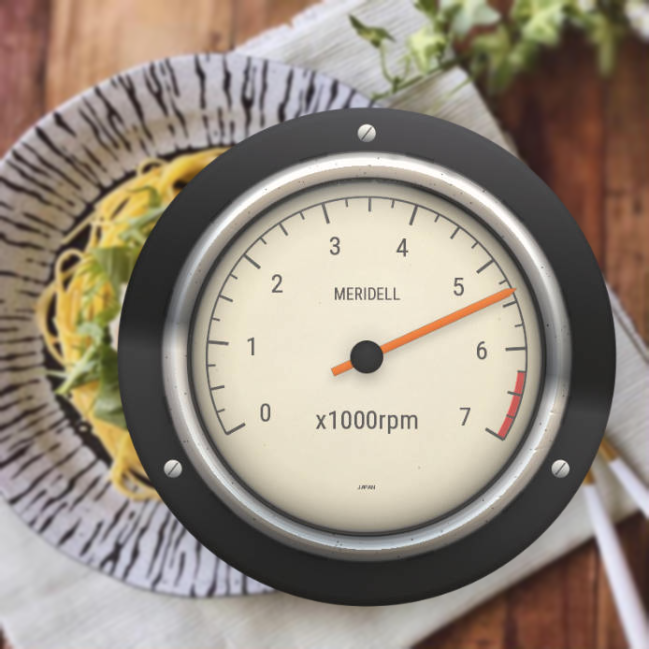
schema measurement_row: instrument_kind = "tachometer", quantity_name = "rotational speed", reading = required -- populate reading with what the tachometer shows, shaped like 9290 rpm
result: 5375 rpm
